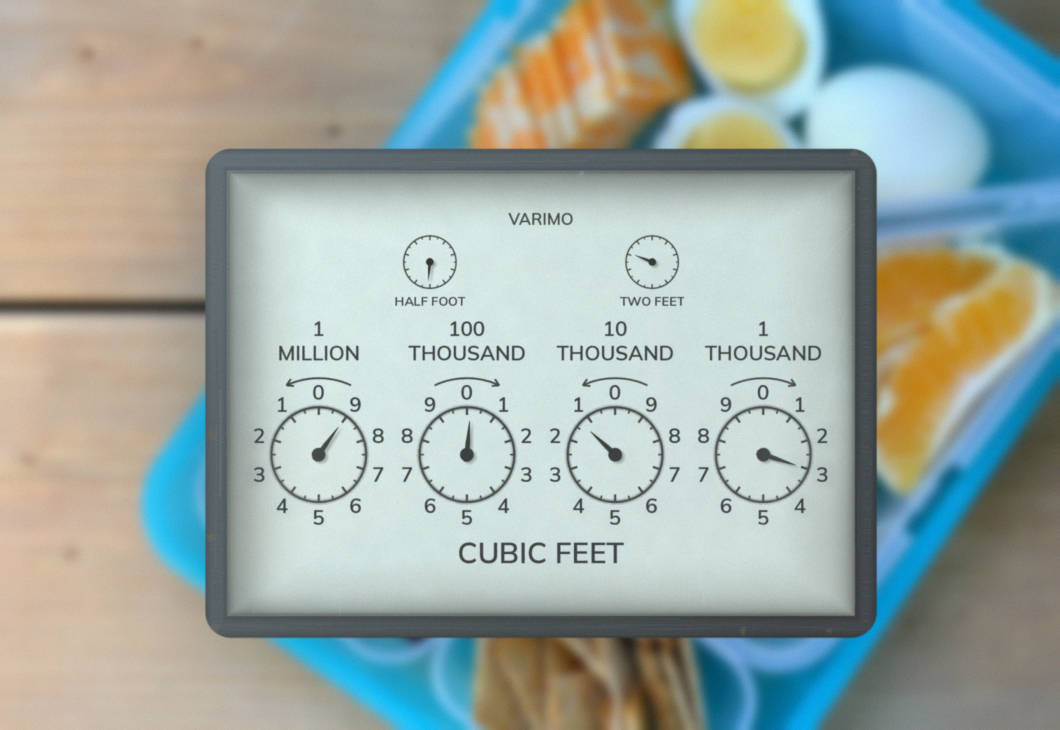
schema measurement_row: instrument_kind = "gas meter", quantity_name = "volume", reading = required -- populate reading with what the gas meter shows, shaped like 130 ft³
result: 901300 ft³
